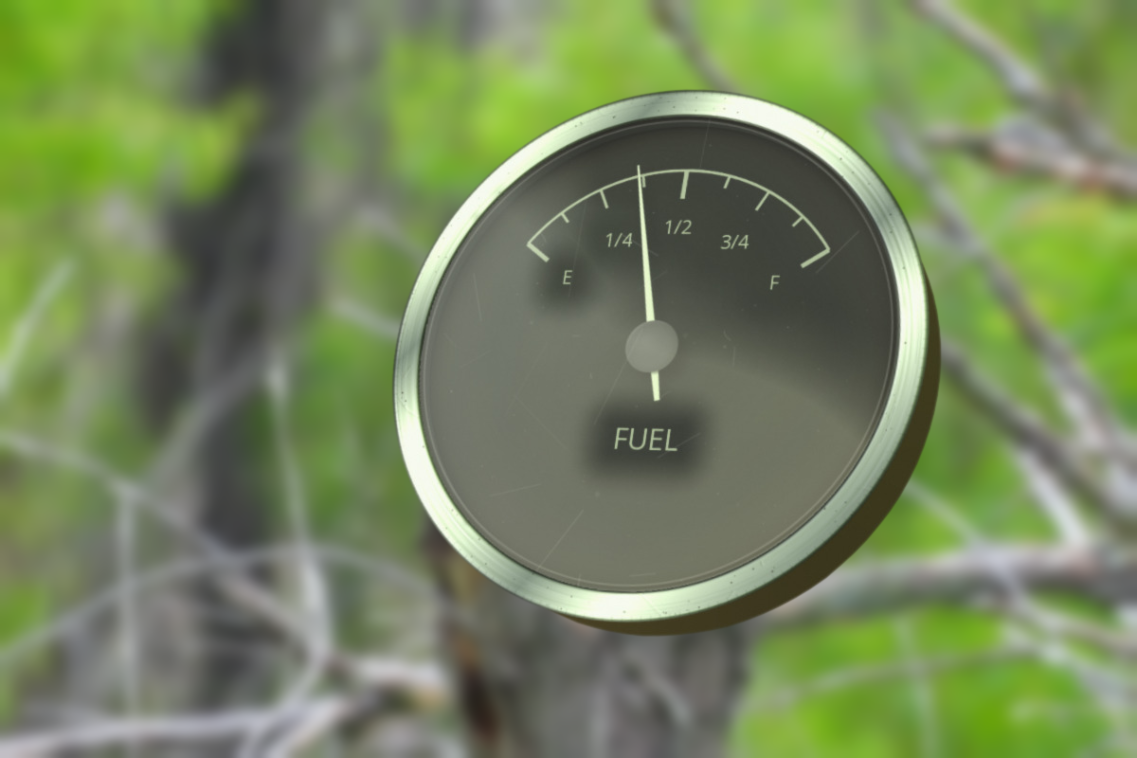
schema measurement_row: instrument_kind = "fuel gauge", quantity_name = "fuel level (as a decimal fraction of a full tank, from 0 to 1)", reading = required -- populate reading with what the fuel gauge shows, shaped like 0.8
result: 0.375
